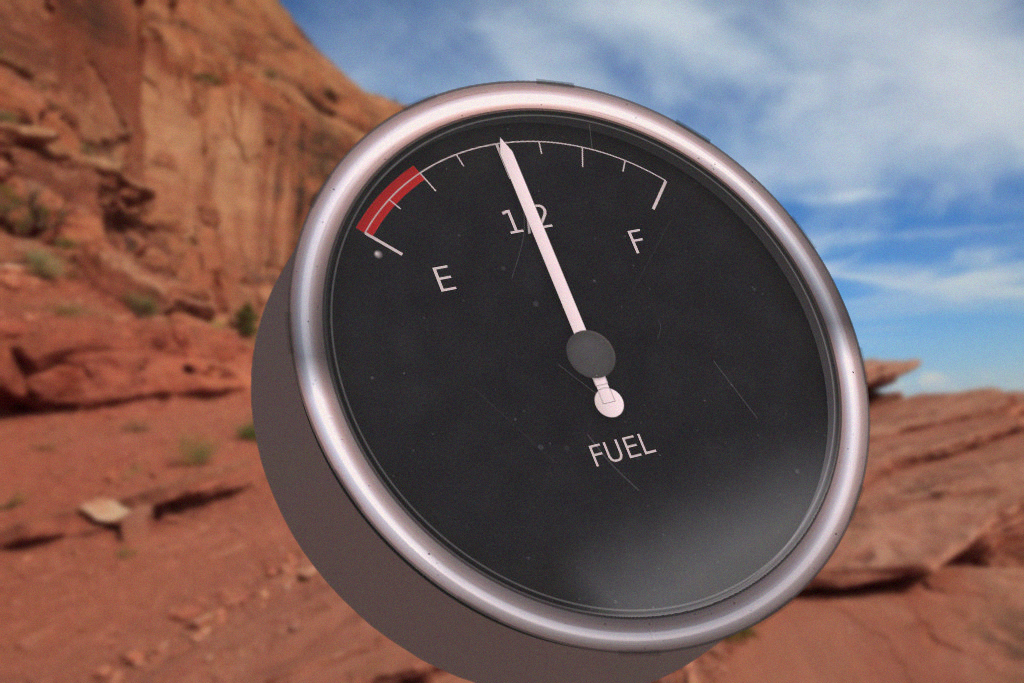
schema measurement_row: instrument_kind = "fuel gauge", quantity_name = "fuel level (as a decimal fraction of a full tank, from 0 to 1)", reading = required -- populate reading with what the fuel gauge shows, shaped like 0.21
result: 0.5
